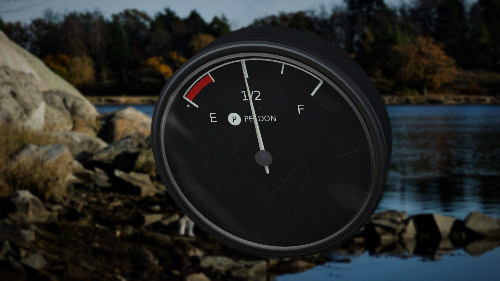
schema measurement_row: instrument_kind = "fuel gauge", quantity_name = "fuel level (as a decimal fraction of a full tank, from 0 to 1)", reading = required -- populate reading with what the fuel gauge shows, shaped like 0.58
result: 0.5
